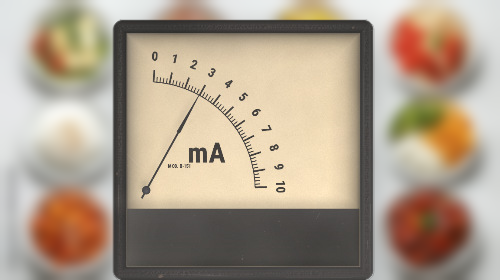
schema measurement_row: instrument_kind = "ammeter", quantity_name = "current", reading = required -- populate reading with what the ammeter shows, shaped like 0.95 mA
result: 3 mA
